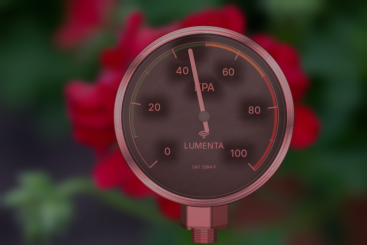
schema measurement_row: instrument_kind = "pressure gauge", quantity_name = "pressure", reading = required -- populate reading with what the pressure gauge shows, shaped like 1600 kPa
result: 45 kPa
